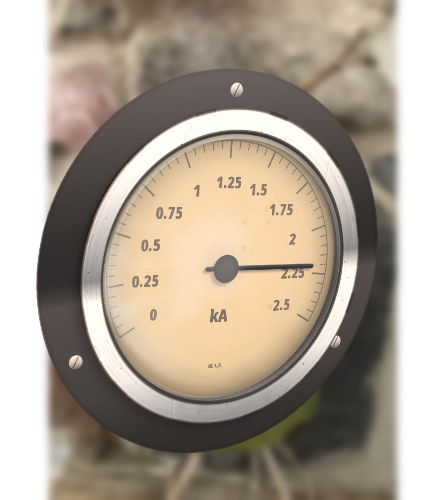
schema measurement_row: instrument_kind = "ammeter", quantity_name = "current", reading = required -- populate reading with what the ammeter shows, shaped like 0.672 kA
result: 2.2 kA
